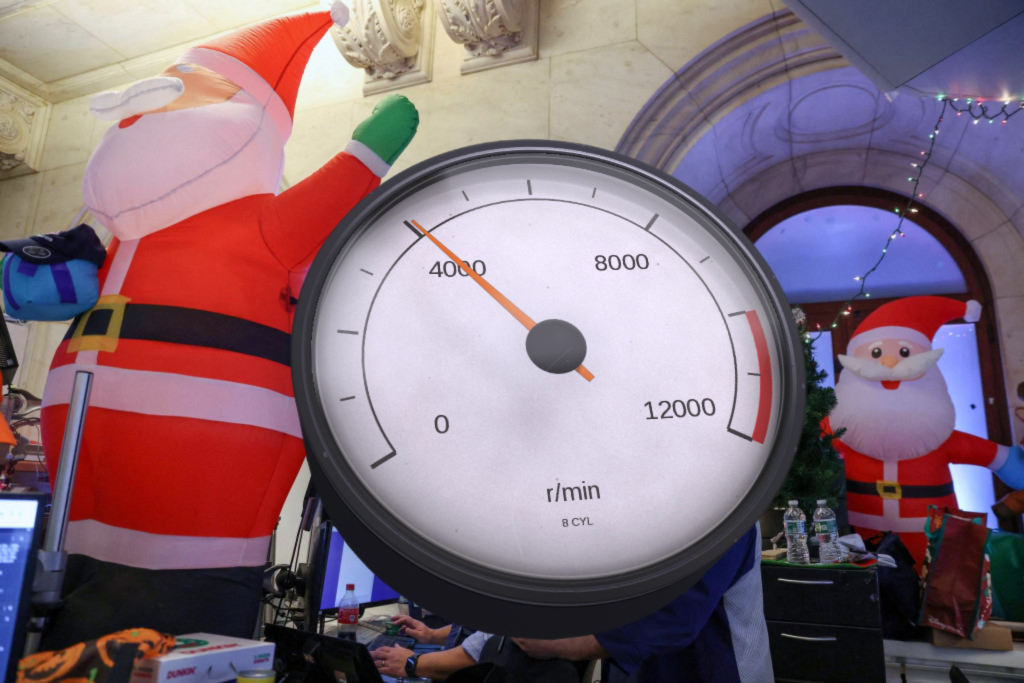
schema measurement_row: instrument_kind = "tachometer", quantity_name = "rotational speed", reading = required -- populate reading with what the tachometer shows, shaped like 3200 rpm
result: 4000 rpm
